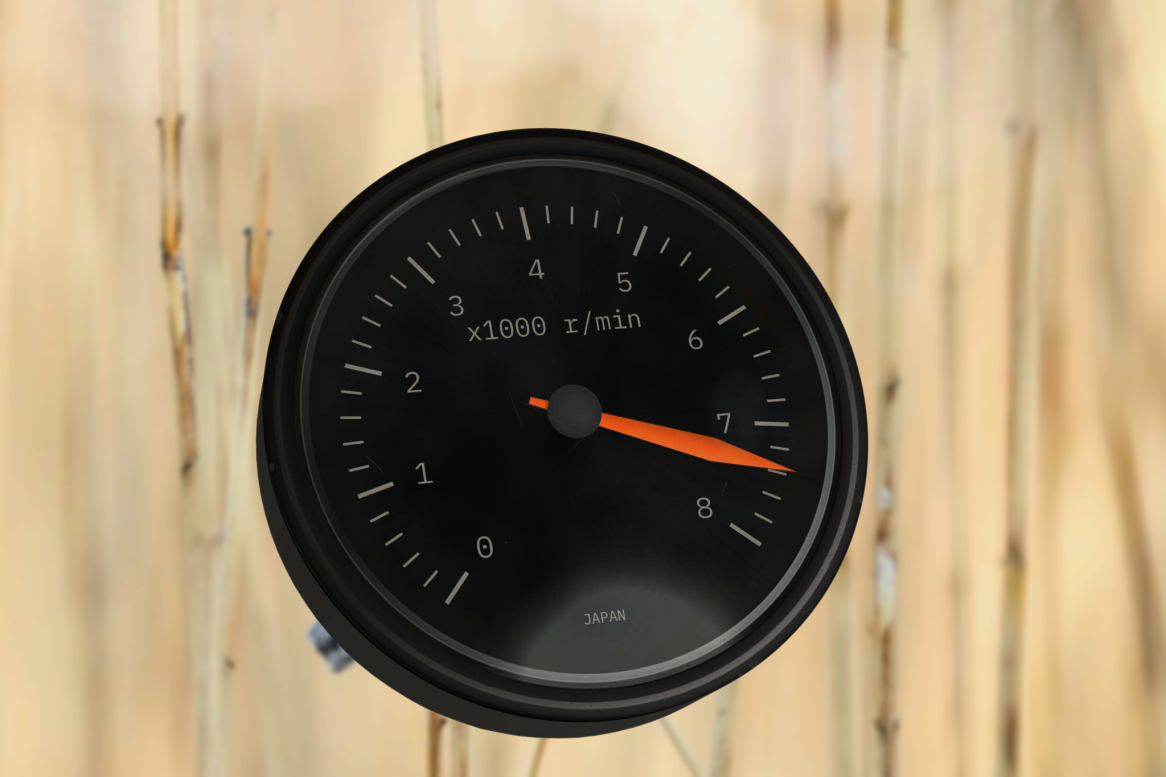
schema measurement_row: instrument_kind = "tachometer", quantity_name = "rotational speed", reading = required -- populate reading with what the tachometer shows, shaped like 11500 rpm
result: 7400 rpm
